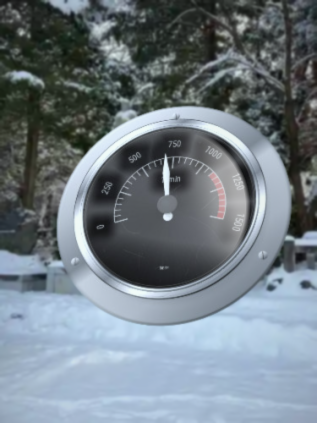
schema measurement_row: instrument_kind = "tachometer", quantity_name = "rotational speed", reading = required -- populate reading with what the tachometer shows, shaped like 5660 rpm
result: 700 rpm
